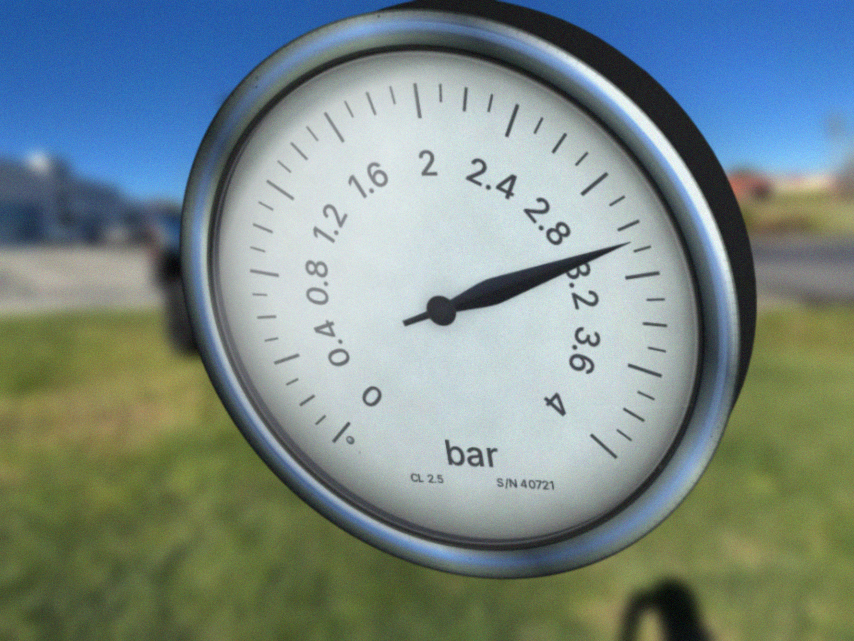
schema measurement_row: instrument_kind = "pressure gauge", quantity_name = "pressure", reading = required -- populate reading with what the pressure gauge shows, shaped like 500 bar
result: 3.05 bar
